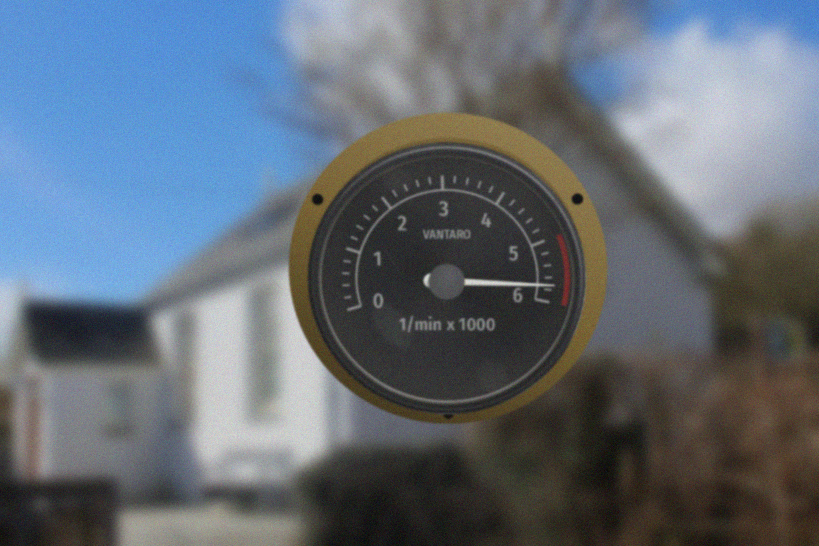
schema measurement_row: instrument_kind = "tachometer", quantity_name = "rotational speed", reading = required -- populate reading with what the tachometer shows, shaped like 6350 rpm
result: 5700 rpm
